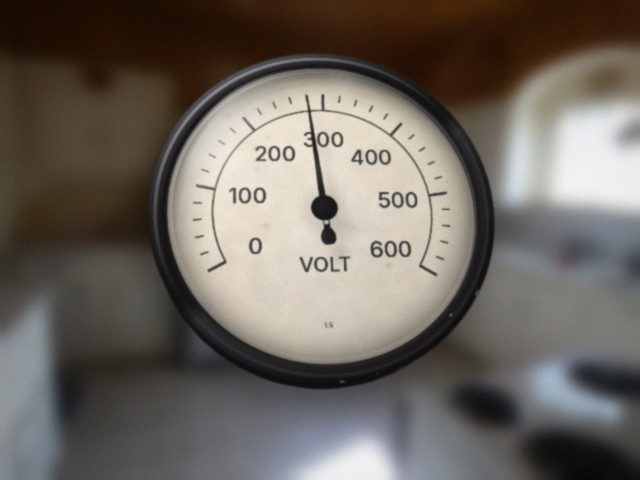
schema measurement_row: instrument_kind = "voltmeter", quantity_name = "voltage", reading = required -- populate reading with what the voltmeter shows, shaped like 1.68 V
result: 280 V
